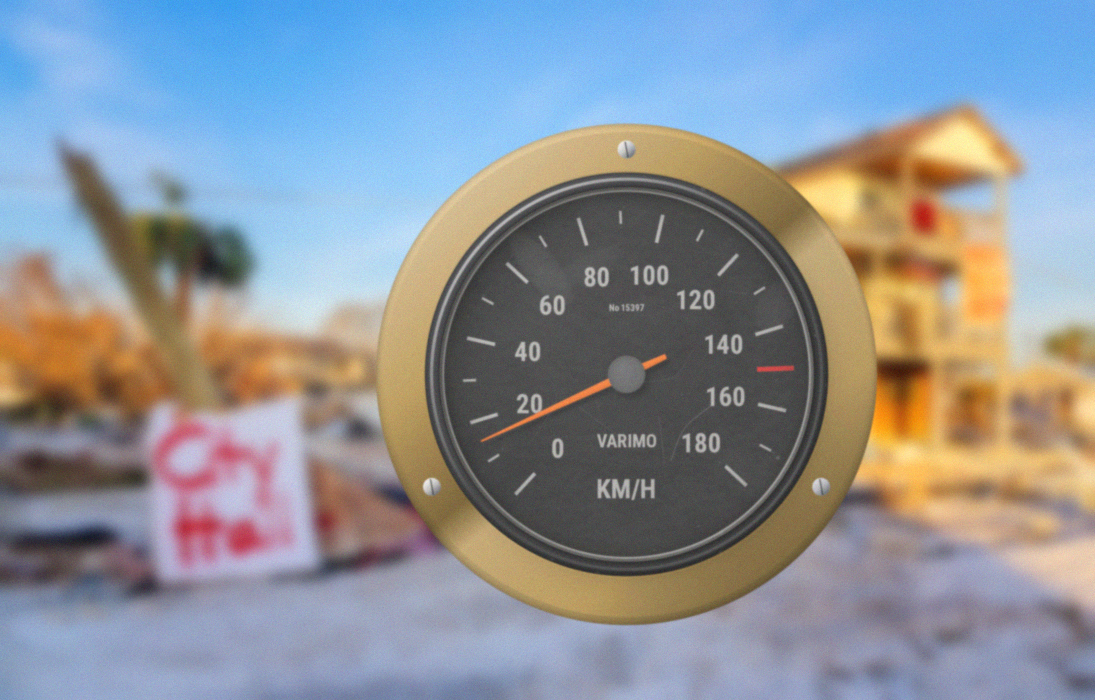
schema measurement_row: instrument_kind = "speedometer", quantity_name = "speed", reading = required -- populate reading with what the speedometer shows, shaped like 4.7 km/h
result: 15 km/h
